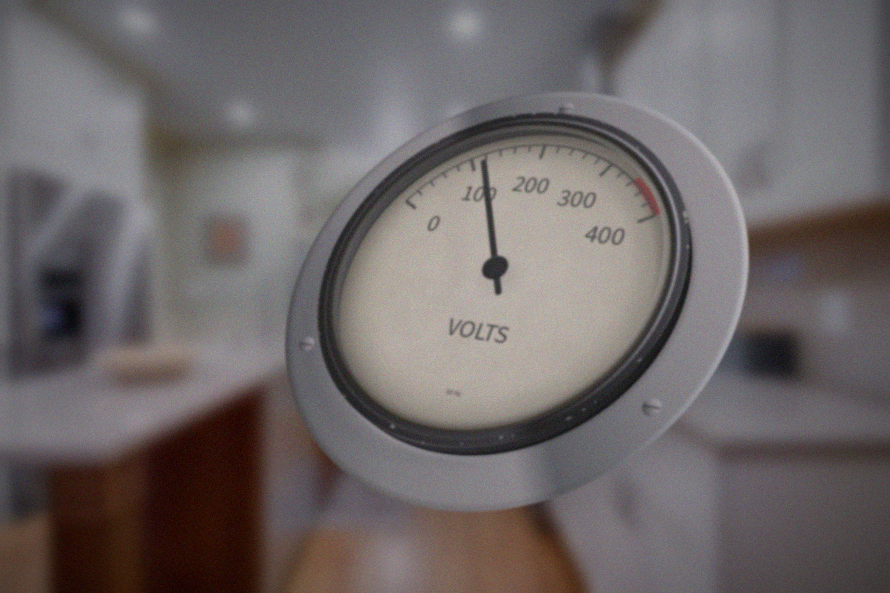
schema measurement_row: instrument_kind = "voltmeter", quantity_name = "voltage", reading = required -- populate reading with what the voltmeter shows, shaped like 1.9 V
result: 120 V
